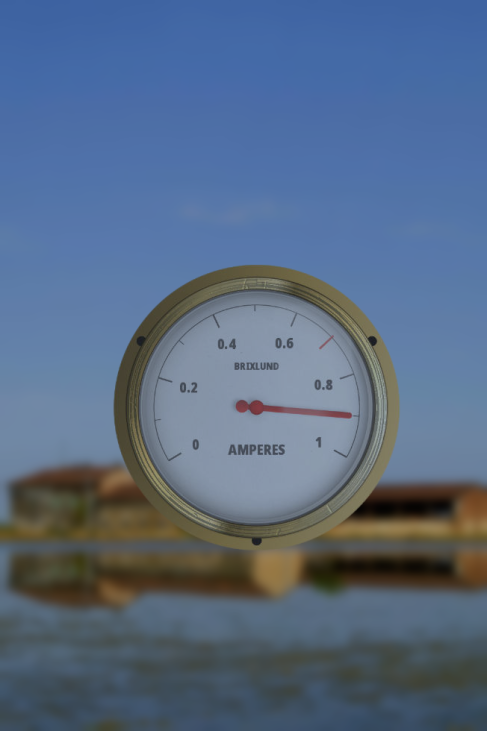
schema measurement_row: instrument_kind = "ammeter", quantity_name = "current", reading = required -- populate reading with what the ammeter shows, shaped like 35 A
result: 0.9 A
